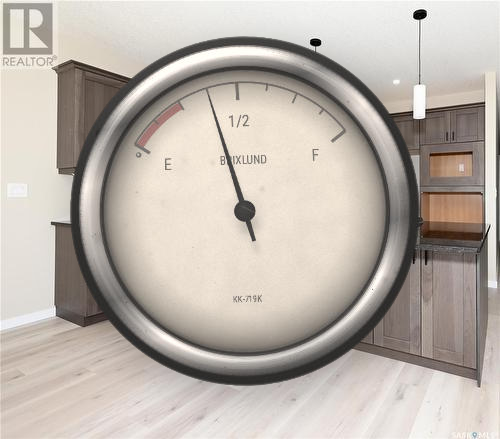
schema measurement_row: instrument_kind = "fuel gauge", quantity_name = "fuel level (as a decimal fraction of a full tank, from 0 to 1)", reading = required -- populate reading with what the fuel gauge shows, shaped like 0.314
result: 0.375
